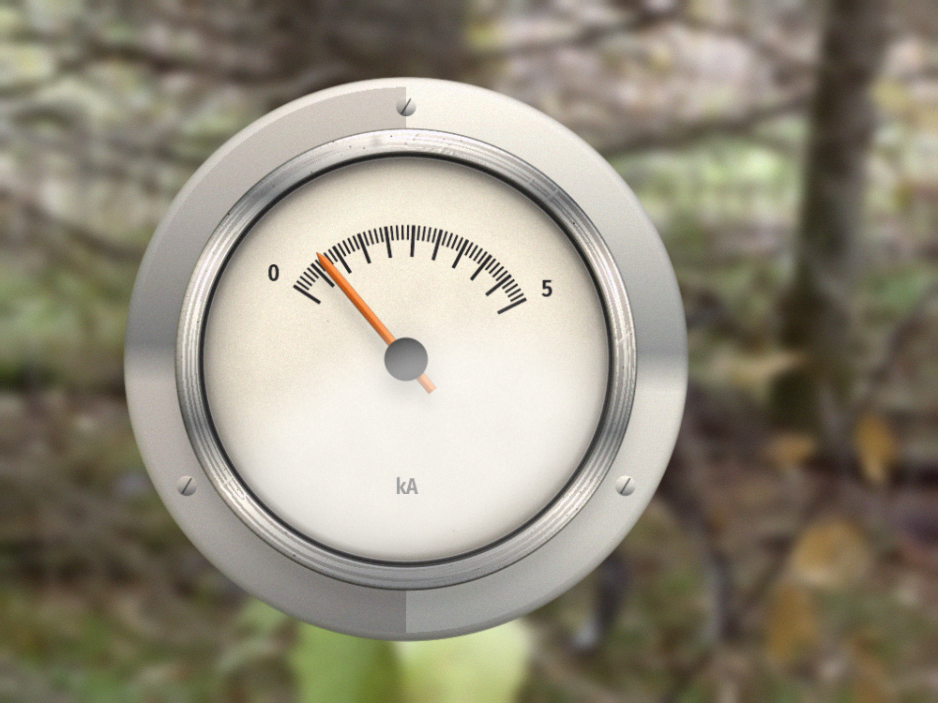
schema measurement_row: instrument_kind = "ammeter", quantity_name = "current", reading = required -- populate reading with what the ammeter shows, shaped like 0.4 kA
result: 0.7 kA
